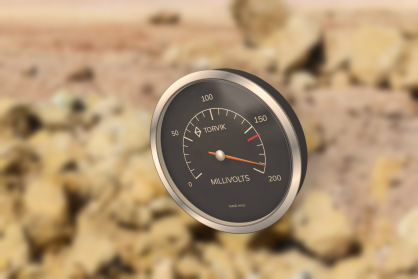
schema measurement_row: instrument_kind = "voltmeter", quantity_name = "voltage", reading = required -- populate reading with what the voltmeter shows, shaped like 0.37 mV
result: 190 mV
